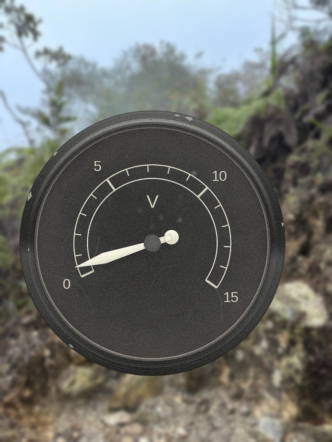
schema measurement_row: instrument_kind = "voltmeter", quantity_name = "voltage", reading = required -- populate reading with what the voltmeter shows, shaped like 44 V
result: 0.5 V
